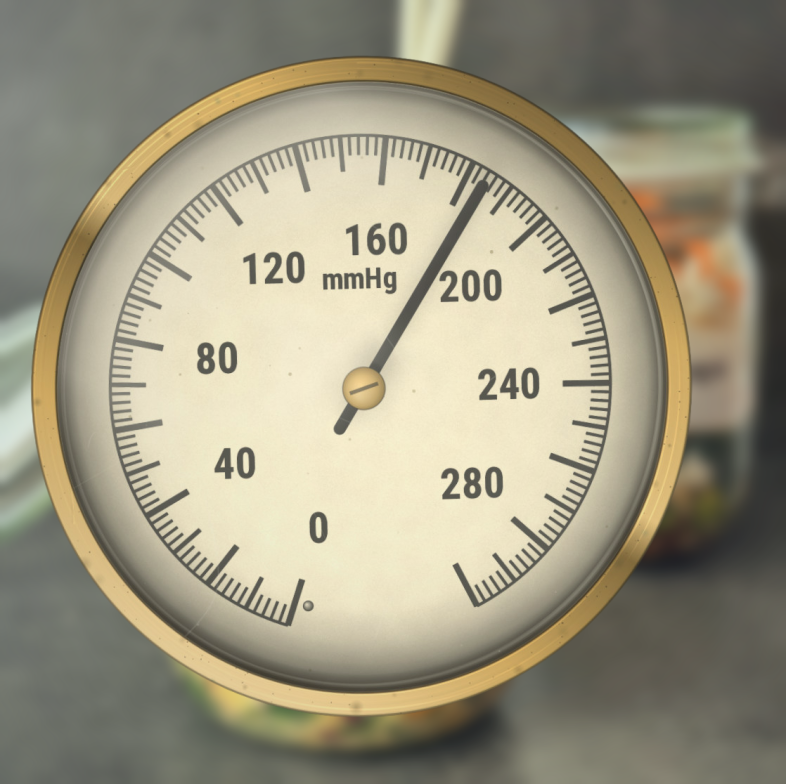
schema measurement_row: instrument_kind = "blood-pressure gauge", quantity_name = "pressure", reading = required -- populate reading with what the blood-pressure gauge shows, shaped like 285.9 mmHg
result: 184 mmHg
